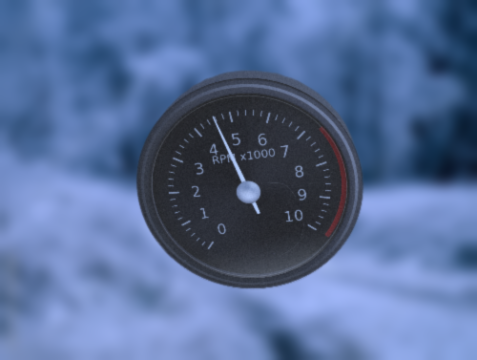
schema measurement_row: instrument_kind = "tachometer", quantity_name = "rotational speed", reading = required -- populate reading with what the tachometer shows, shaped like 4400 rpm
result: 4600 rpm
